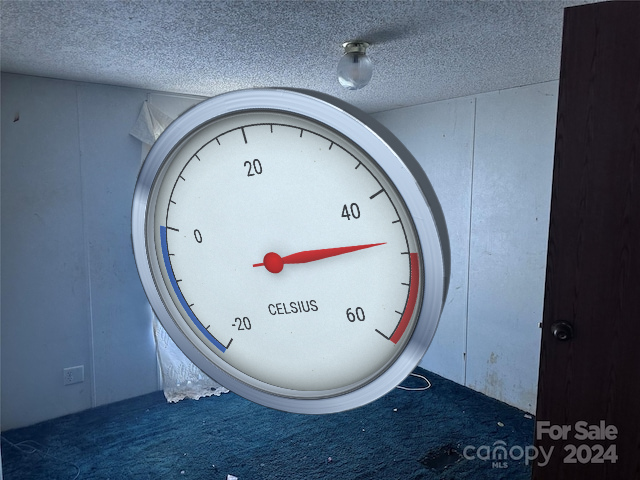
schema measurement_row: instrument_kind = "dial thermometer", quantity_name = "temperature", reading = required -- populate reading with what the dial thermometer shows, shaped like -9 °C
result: 46 °C
